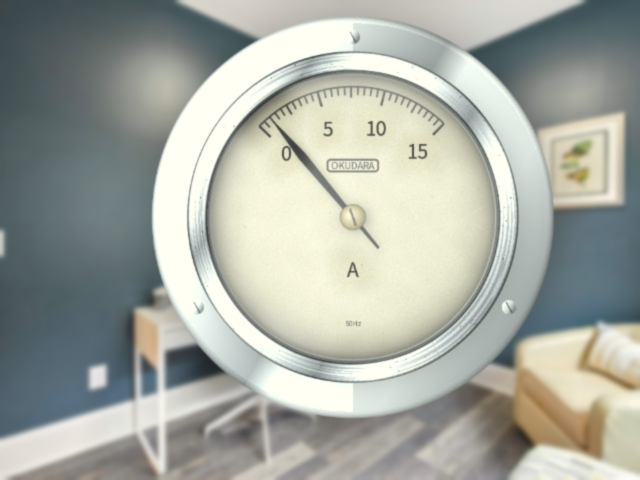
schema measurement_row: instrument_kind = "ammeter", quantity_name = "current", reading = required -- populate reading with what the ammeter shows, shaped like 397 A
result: 1 A
